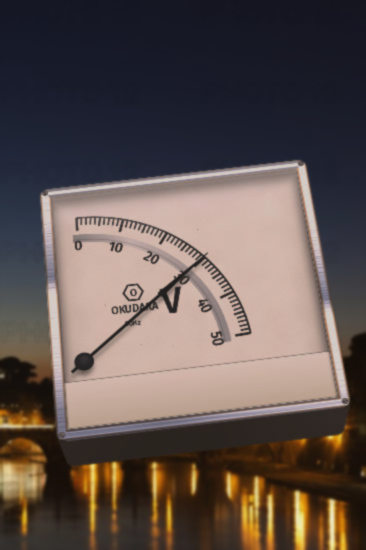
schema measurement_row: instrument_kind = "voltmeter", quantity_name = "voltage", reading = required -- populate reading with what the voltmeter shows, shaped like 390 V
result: 30 V
